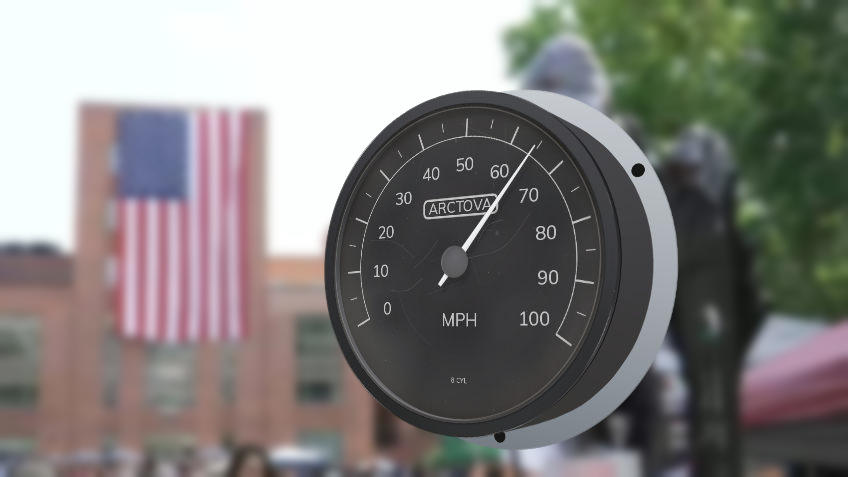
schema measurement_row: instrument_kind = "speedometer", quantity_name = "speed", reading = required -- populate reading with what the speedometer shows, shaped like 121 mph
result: 65 mph
